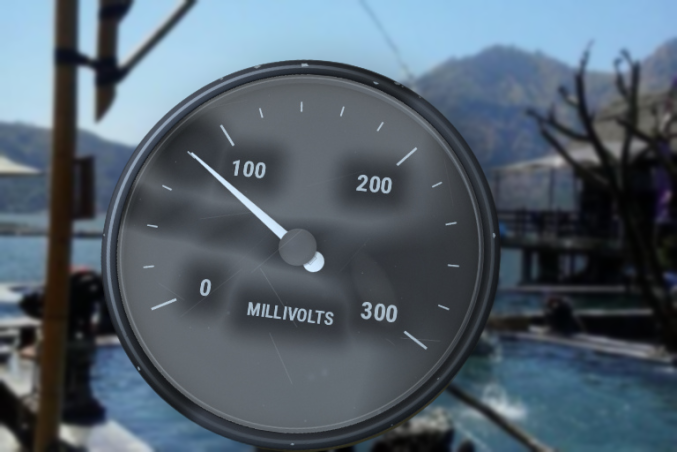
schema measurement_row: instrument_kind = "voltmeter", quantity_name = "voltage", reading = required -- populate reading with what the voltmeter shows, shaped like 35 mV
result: 80 mV
